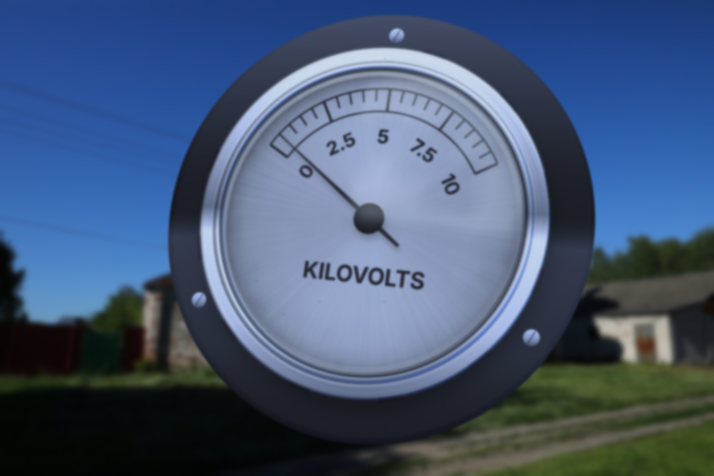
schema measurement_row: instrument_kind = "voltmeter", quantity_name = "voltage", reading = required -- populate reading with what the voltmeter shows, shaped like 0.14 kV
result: 0.5 kV
